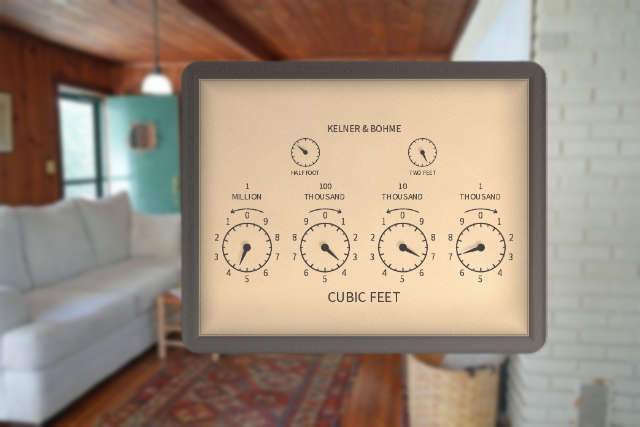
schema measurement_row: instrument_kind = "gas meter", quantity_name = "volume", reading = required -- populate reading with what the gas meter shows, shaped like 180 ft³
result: 436700 ft³
